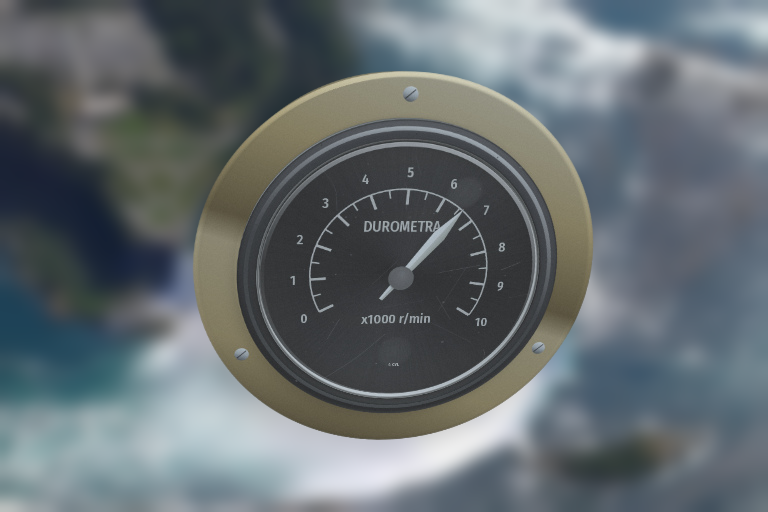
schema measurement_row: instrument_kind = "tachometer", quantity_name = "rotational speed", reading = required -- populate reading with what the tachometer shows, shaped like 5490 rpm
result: 6500 rpm
